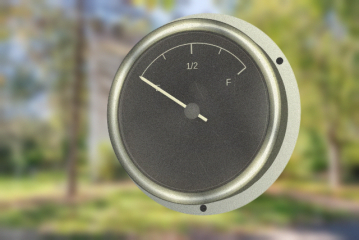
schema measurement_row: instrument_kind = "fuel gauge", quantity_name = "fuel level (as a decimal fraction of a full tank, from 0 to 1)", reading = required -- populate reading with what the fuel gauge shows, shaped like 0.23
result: 0
